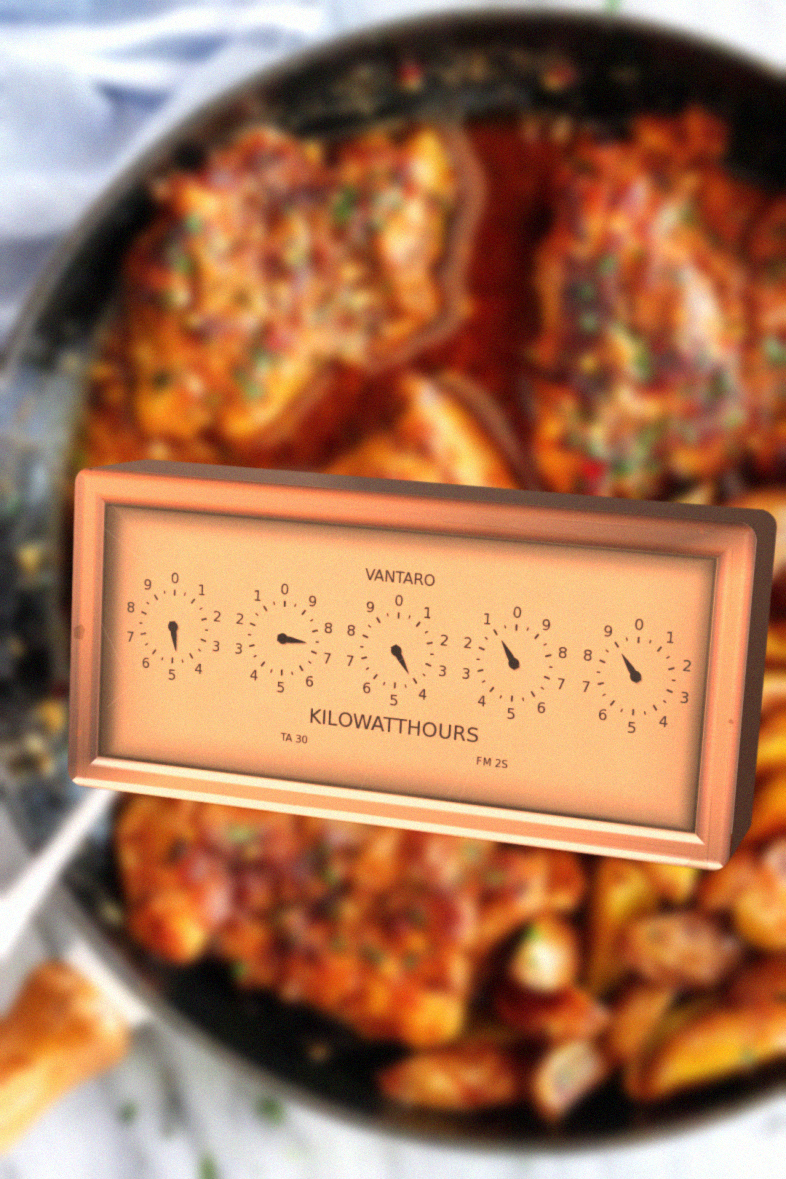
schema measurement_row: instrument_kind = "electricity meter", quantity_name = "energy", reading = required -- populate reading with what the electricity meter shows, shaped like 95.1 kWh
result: 47409 kWh
